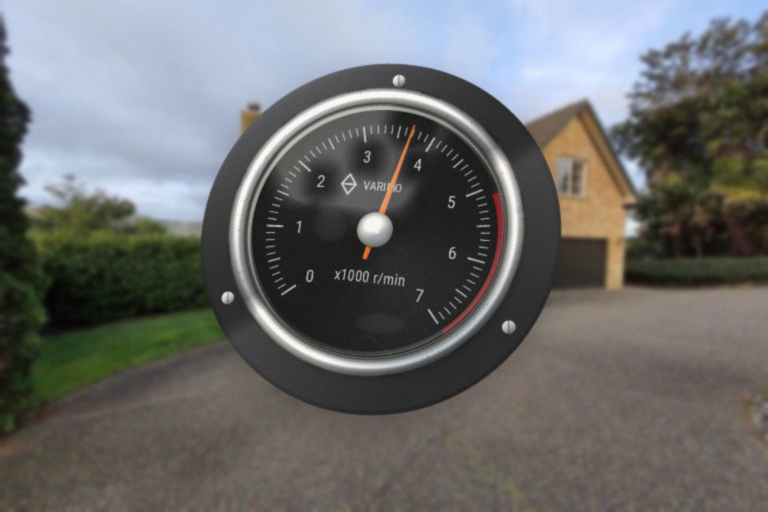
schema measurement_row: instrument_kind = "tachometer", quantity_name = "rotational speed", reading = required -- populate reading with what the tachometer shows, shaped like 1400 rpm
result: 3700 rpm
